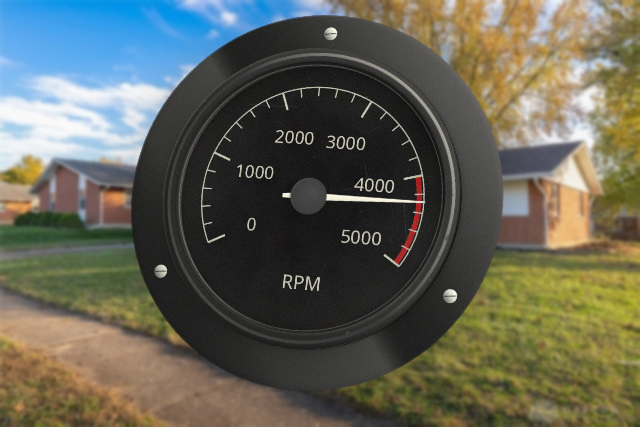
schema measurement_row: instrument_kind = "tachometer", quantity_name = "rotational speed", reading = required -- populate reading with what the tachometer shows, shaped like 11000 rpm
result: 4300 rpm
